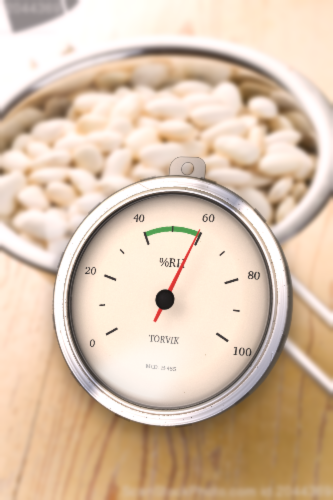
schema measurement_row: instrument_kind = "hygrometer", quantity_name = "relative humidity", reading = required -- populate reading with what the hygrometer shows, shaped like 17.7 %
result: 60 %
